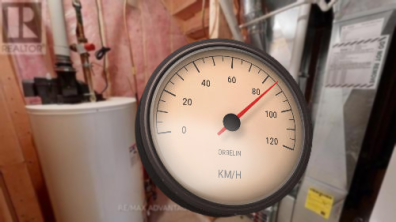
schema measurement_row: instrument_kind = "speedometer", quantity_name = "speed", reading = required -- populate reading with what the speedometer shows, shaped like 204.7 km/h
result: 85 km/h
